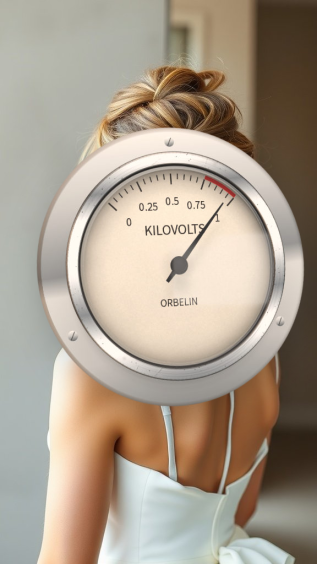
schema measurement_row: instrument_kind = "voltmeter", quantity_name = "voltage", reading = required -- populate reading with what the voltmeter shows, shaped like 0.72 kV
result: 0.95 kV
